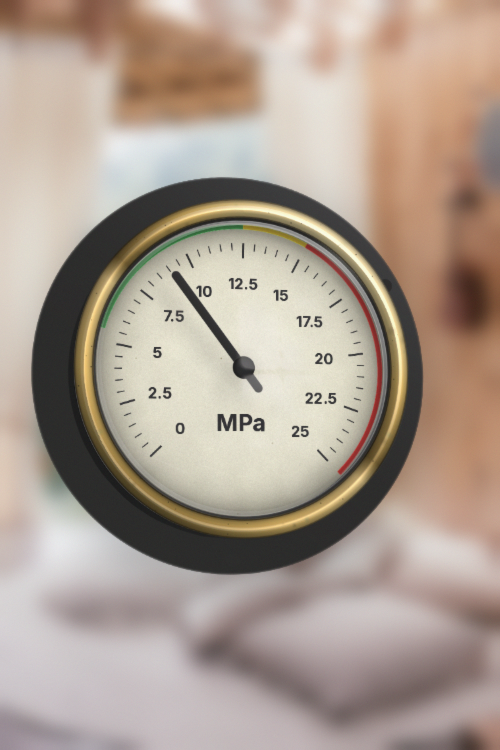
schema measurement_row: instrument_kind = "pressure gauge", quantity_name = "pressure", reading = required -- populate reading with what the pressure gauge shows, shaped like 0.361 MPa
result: 9 MPa
